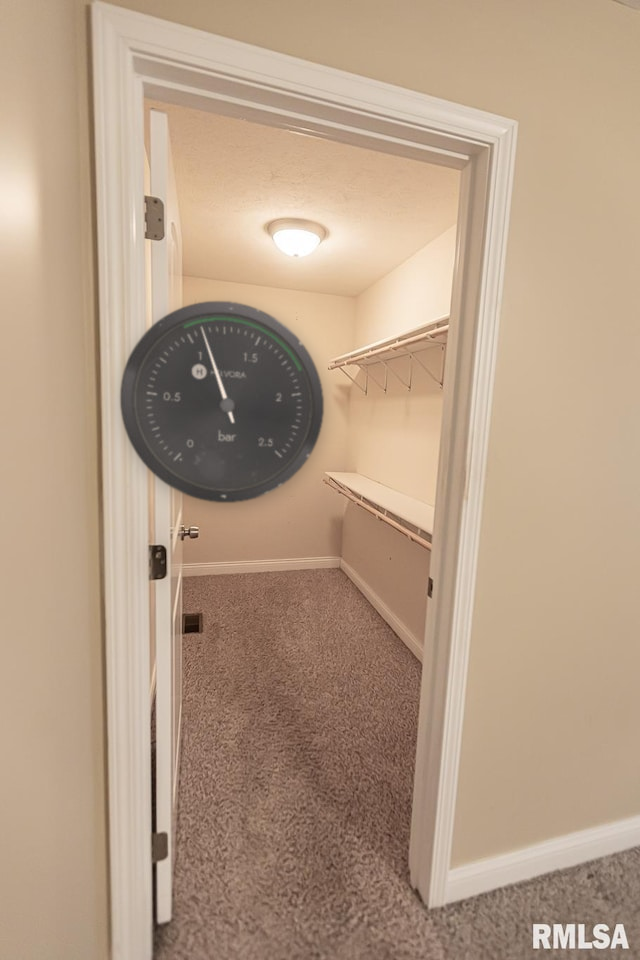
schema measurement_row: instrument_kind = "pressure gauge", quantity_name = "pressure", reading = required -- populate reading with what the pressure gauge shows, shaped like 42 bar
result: 1.1 bar
